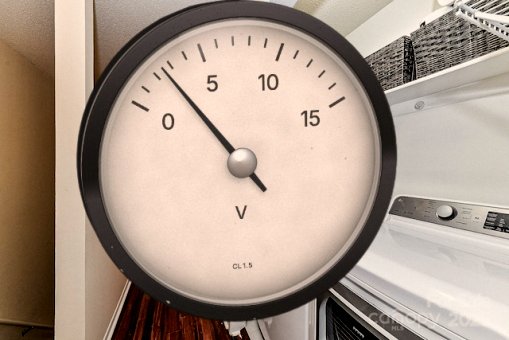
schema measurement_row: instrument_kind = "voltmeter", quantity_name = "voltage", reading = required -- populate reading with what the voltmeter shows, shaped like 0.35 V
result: 2.5 V
